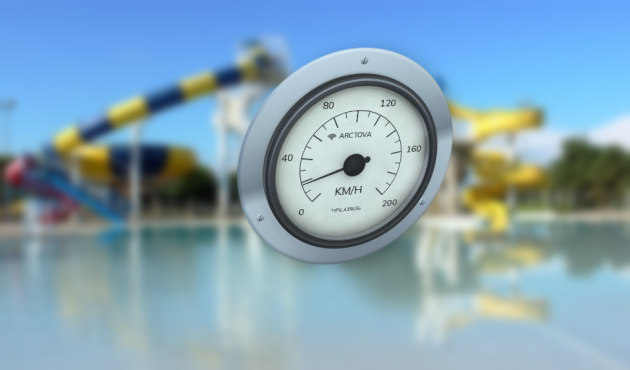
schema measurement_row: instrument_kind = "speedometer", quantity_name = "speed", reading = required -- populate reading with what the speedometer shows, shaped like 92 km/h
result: 20 km/h
